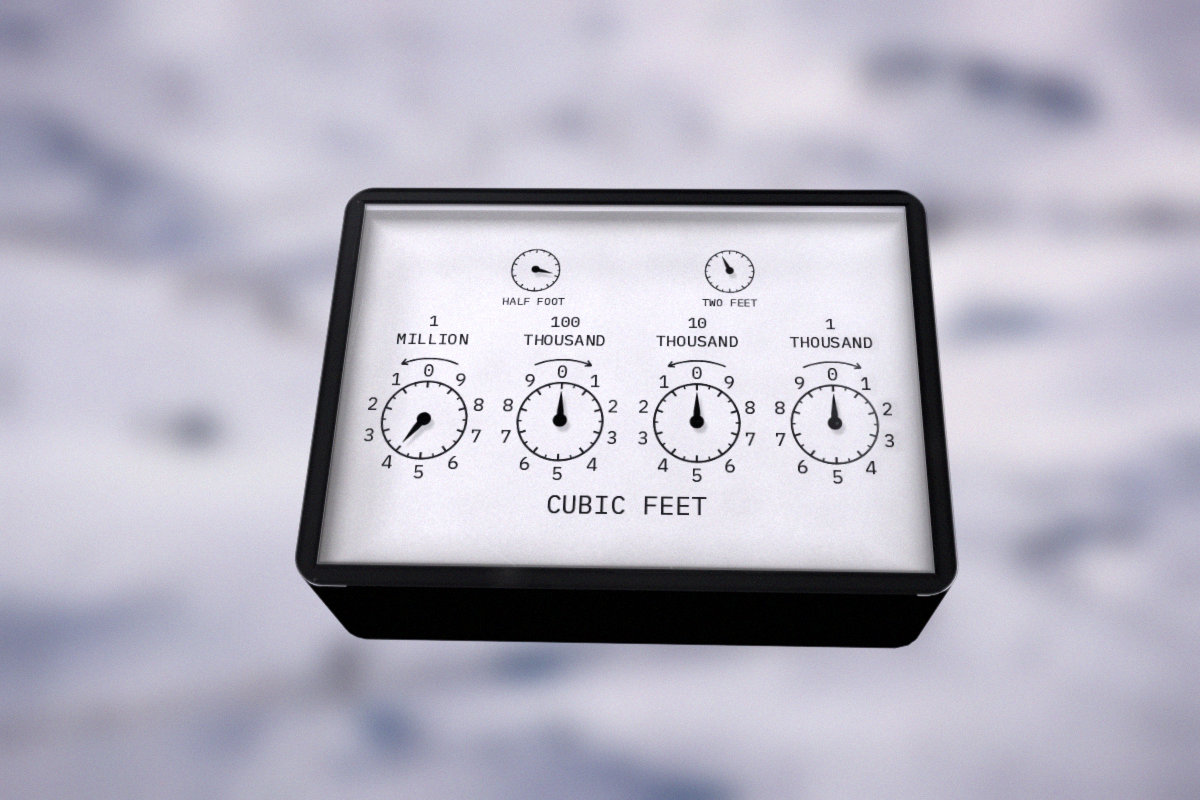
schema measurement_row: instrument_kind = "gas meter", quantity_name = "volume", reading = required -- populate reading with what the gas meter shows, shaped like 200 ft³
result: 400000 ft³
